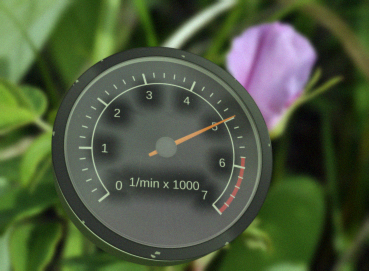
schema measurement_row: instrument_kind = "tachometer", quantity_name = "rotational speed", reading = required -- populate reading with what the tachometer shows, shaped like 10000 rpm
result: 5000 rpm
